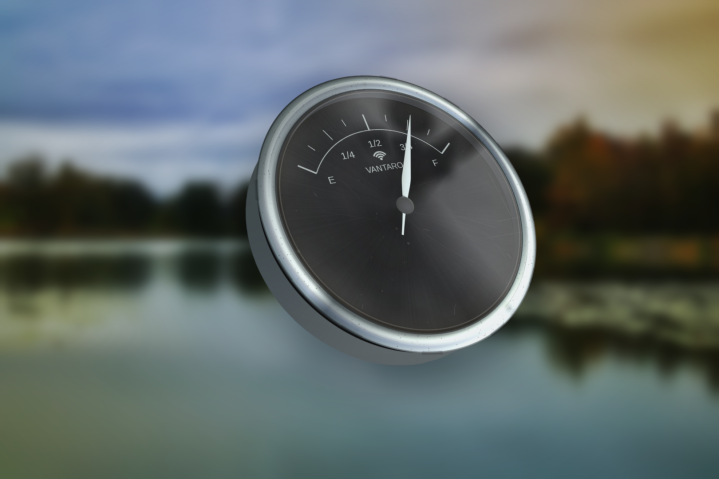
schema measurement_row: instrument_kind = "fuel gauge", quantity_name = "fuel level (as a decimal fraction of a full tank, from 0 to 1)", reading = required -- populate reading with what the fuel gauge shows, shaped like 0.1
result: 0.75
